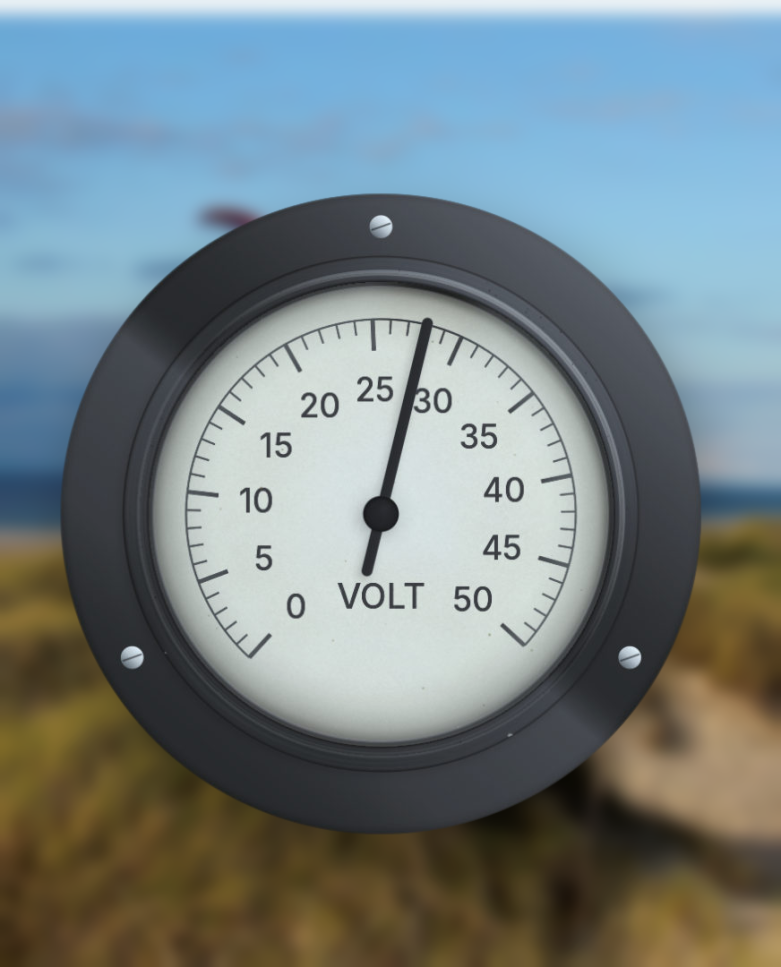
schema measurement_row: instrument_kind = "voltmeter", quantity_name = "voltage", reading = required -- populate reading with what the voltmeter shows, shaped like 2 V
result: 28 V
